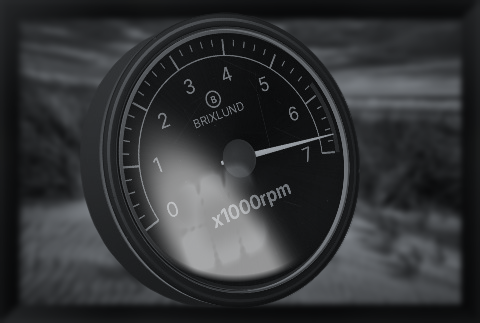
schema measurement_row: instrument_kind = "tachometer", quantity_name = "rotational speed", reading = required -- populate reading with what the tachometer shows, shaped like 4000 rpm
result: 6700 rpm
